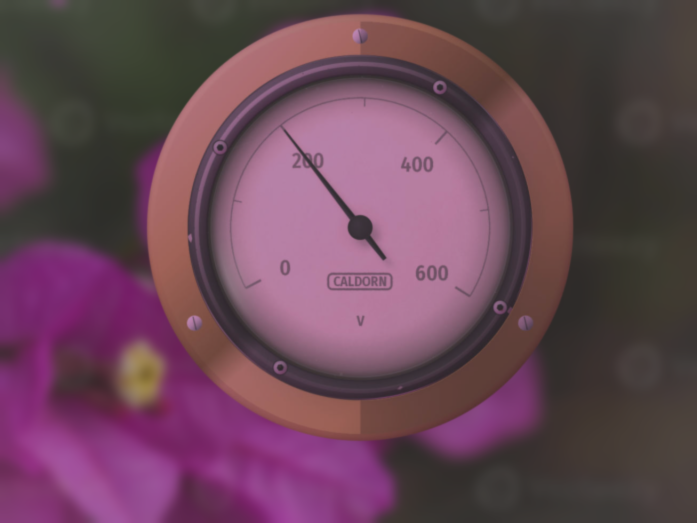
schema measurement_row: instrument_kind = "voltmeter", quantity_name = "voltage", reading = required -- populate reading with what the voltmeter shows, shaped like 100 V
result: 200 V
